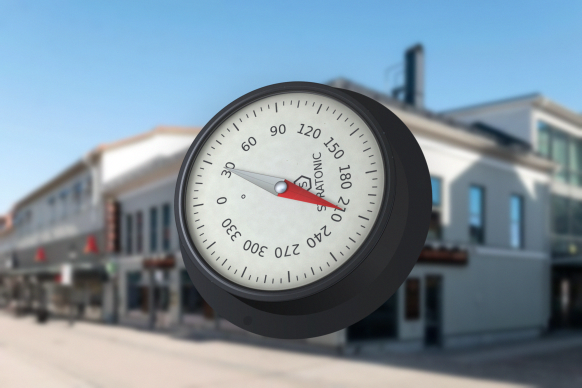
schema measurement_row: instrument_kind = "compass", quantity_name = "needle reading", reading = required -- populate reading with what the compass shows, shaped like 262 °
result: 210 °
